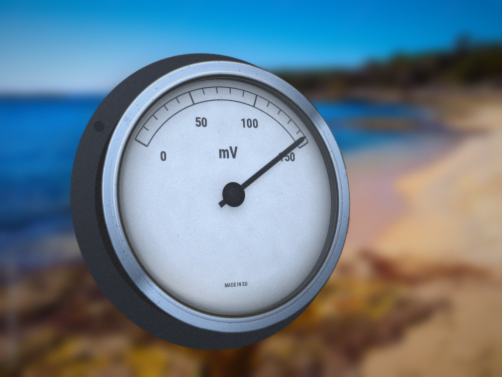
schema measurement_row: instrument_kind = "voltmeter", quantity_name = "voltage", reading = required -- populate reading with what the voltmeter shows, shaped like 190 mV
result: 145 mV
